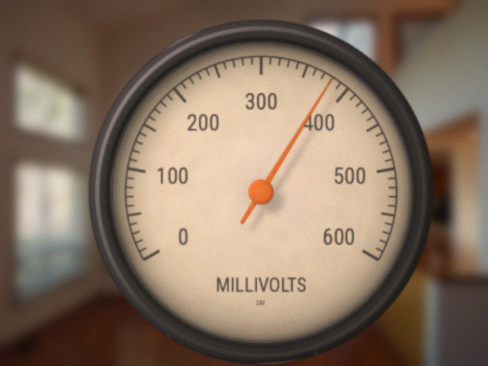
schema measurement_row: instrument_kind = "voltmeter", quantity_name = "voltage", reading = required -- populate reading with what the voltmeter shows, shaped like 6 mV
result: 380 mV
